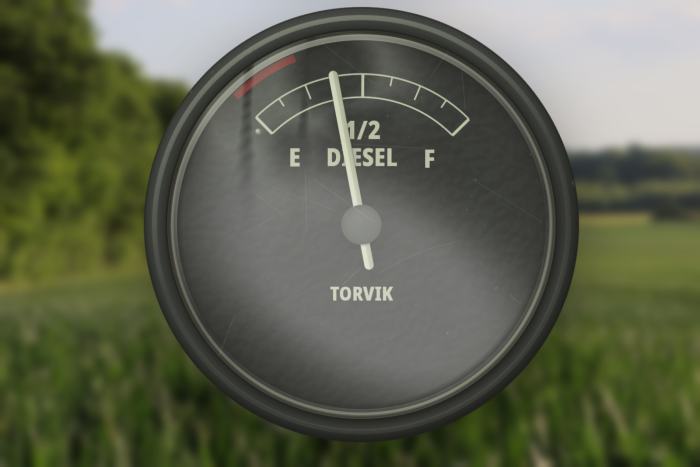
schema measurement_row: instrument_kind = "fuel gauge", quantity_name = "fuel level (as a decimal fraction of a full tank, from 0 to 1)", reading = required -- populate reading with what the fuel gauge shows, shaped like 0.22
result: 0.375
